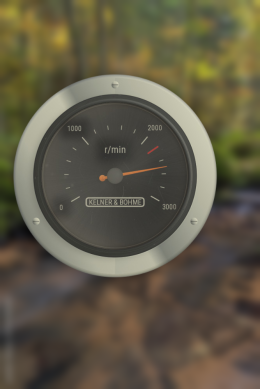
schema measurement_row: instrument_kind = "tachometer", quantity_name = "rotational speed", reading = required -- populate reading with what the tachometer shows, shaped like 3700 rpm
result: 2500 rpm
